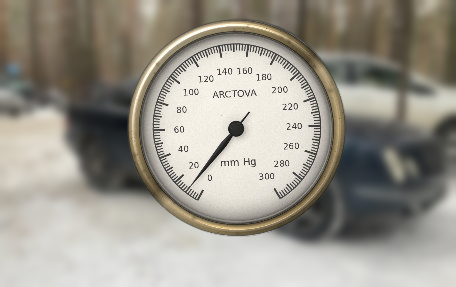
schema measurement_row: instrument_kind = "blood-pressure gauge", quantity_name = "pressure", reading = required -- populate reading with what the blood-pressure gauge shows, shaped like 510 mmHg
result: 10 mmHg
